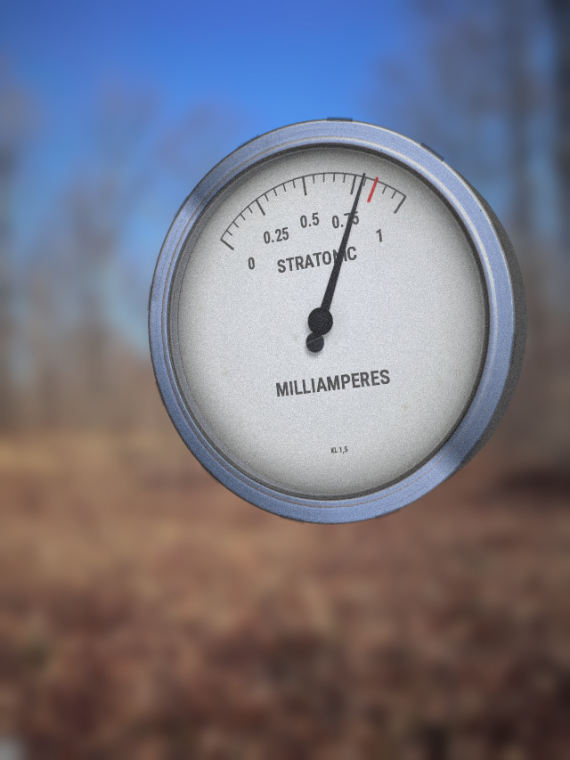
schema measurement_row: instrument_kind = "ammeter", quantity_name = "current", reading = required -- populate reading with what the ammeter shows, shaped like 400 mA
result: 0.8 mA
